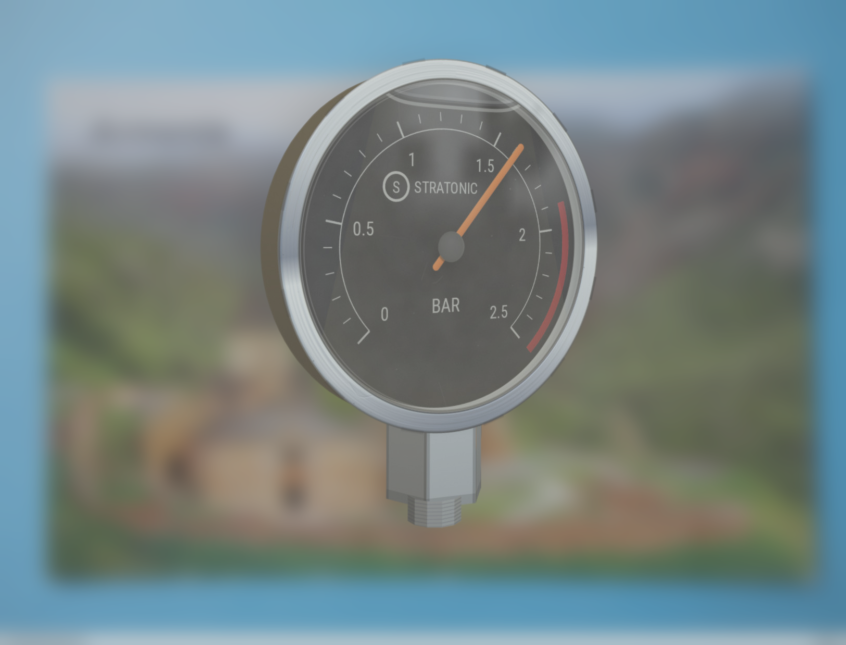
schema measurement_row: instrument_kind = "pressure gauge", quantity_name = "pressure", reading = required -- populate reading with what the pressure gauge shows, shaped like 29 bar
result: 1.6 bar
